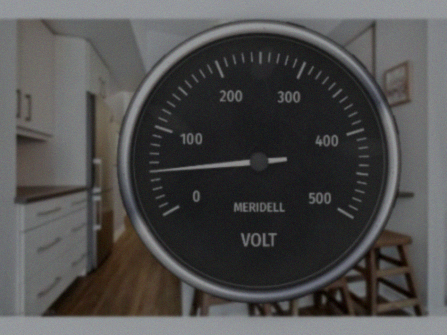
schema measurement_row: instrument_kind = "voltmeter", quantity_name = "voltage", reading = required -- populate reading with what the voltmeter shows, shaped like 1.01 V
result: 50 V
